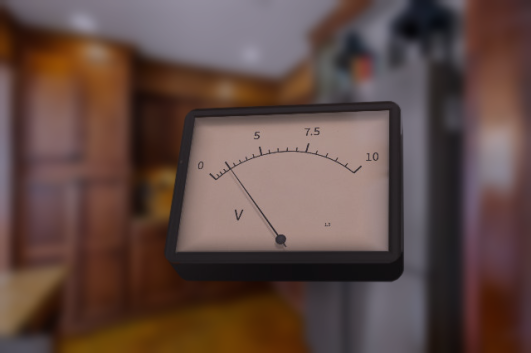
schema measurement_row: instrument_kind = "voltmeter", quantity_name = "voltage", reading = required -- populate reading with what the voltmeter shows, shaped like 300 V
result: 2.5 V
